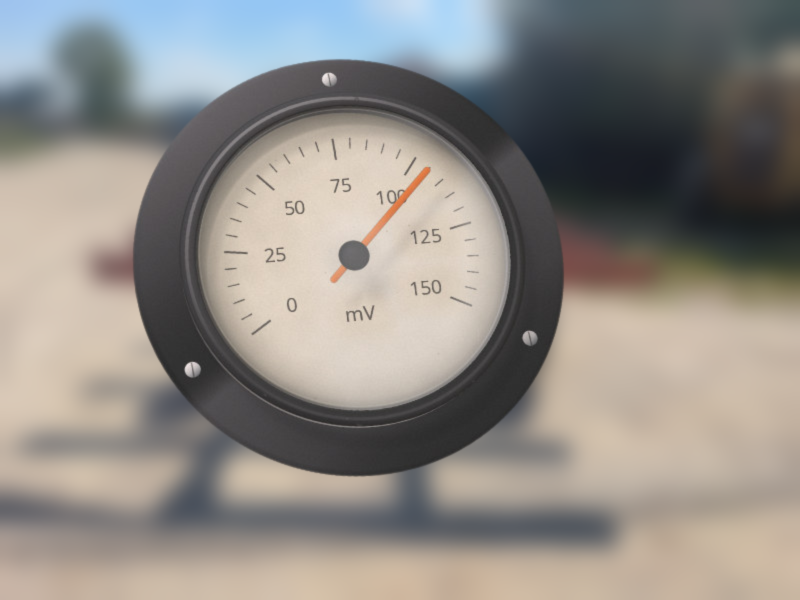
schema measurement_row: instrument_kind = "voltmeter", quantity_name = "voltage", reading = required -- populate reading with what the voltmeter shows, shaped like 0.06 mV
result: 105 mV
